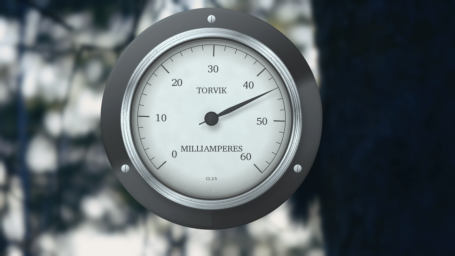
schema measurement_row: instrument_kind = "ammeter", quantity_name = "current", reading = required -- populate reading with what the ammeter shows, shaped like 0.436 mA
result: 44 mA
